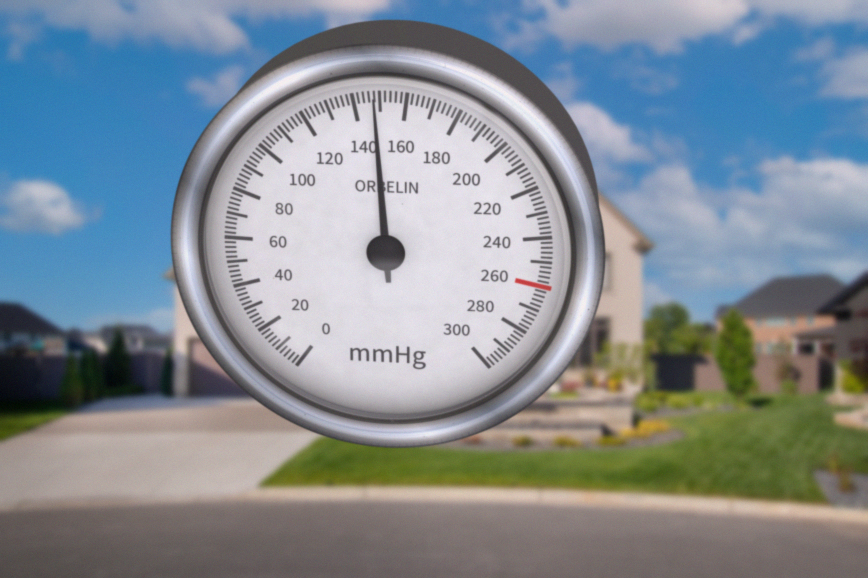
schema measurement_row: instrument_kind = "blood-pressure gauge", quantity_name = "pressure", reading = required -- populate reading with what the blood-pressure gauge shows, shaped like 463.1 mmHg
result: 148 mmHg
